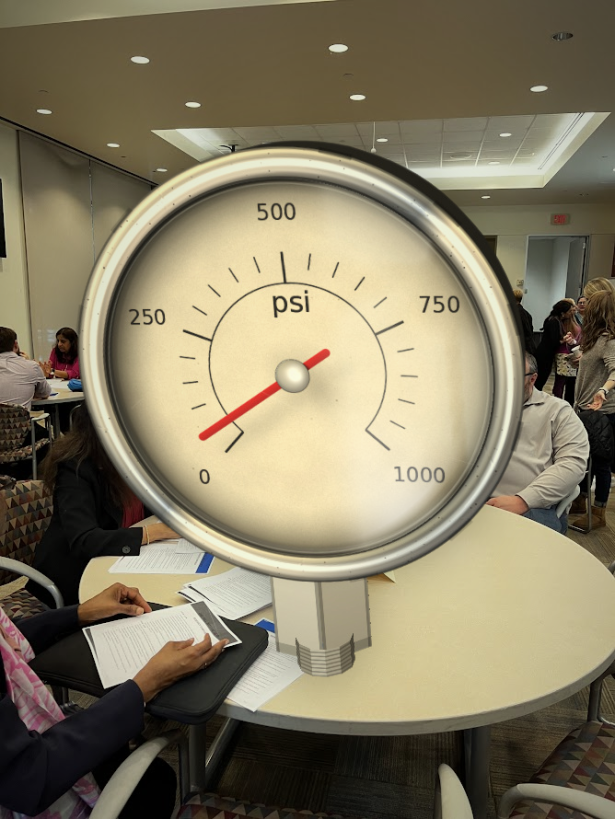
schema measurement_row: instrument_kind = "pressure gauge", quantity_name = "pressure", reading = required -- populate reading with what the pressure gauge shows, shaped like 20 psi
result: 50 psi
